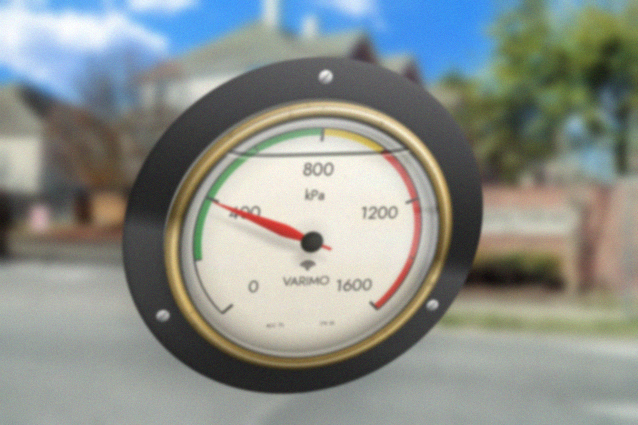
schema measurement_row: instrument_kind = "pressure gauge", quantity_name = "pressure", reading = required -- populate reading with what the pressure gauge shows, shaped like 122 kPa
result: 400 kPa
